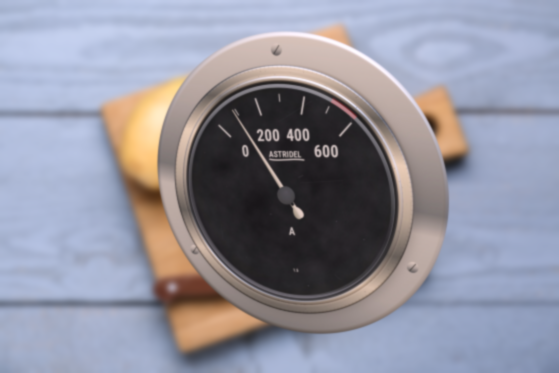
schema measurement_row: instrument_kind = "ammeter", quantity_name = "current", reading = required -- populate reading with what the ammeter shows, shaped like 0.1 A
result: 100 A
